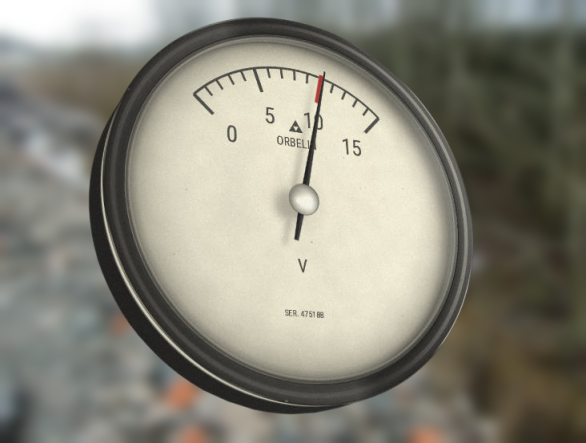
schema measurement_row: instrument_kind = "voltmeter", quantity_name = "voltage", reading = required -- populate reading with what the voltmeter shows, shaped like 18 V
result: 10 V
